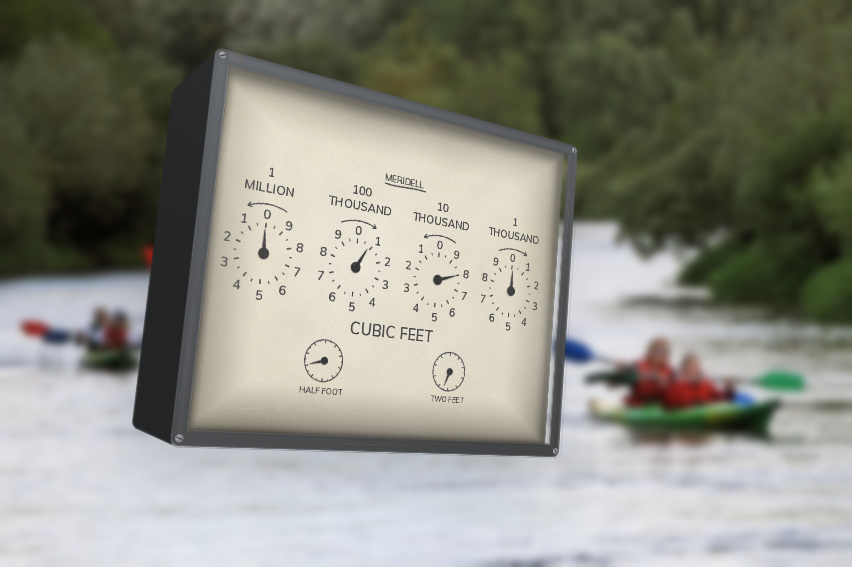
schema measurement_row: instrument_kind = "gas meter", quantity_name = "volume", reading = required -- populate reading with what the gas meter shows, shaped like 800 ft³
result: 8000 ft³
